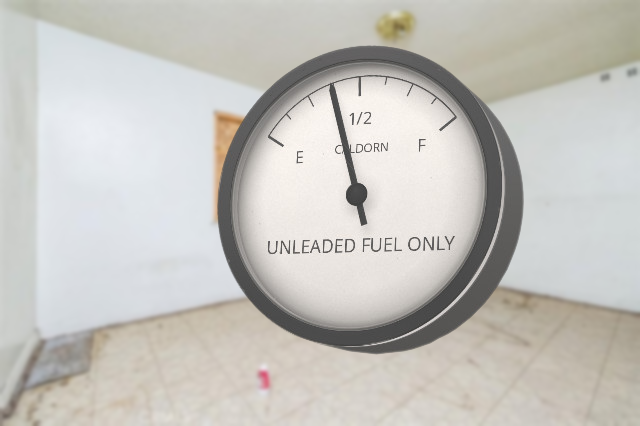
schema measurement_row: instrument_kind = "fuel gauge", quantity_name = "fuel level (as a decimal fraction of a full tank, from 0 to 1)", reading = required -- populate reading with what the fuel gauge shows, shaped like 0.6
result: 0.375
